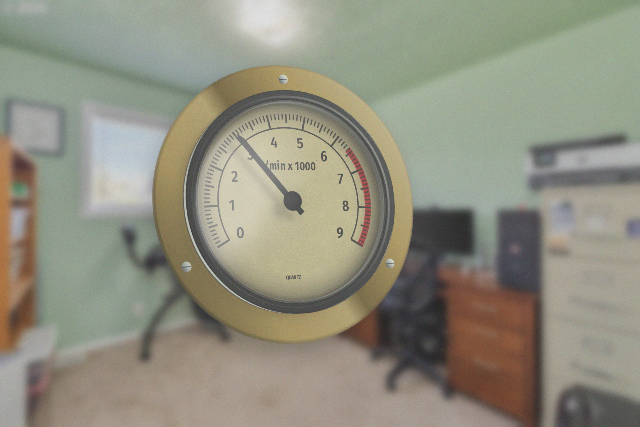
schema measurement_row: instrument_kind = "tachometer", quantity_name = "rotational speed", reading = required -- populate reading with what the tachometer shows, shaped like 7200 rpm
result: 3000 rpm
